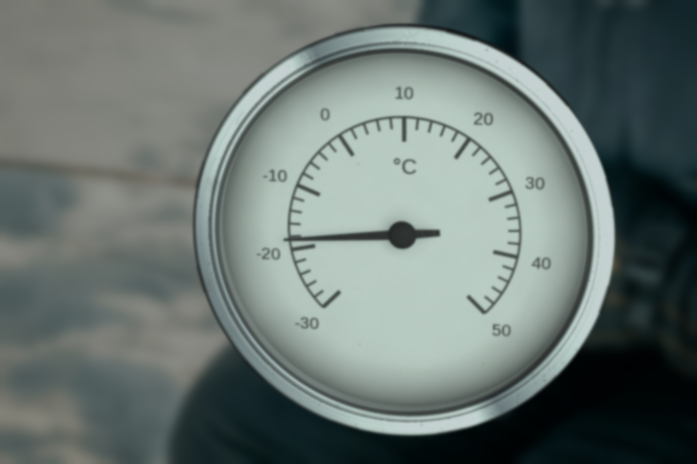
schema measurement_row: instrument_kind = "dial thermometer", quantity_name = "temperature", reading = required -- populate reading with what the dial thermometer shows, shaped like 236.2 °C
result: -18 °C
